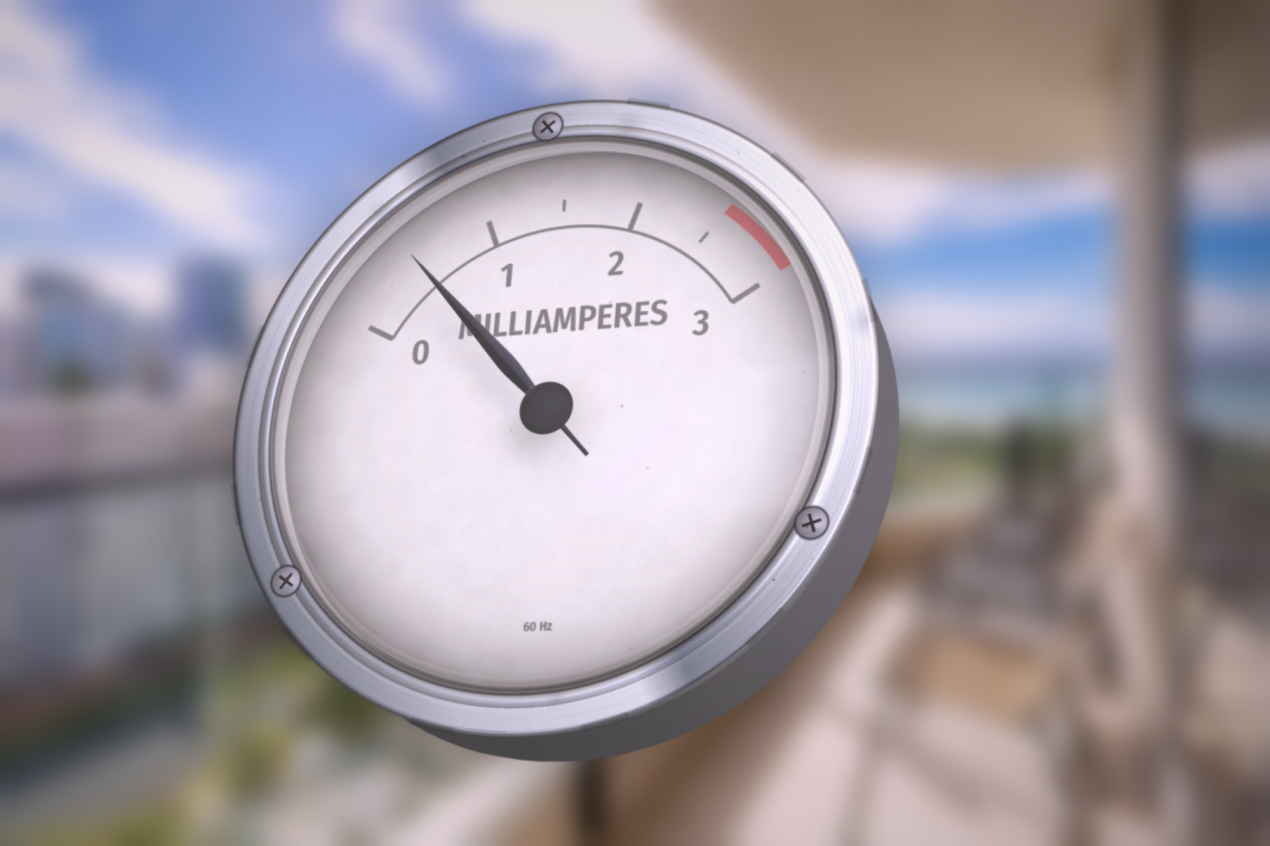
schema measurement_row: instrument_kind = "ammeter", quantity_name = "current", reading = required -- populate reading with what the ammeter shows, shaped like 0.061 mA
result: 0.5 mA
